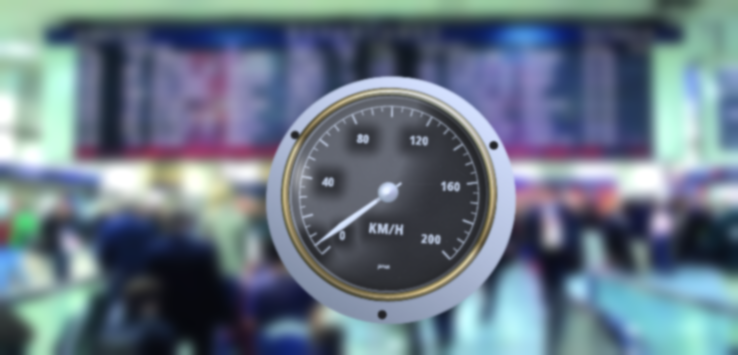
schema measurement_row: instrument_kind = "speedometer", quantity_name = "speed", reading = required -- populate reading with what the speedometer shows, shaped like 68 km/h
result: 5 km/h
